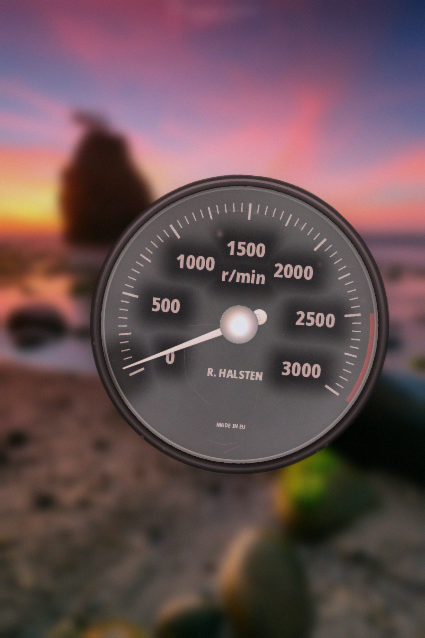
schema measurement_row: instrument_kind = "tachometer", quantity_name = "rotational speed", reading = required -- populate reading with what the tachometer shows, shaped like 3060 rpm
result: 50 rpm
